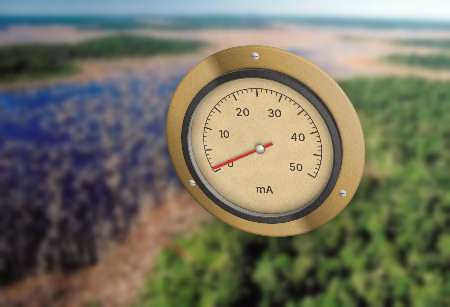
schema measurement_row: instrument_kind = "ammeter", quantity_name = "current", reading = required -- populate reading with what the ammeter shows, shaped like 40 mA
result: 1 mA
